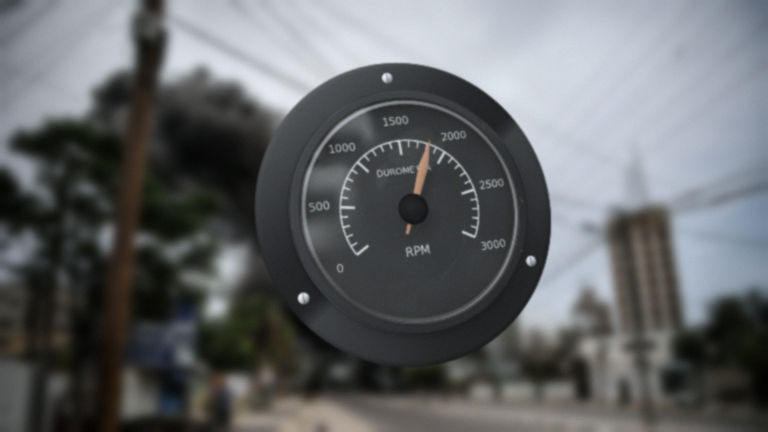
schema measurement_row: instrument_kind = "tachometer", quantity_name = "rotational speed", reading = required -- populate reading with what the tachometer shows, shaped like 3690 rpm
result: 1800 rpm
